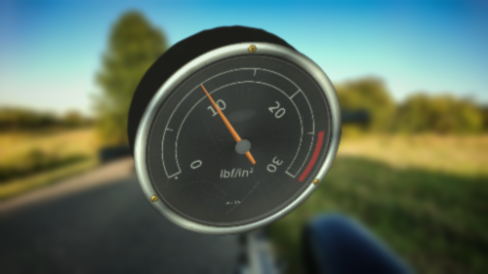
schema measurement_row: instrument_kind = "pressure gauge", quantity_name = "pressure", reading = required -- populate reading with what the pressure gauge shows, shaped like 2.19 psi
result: 10 psi
